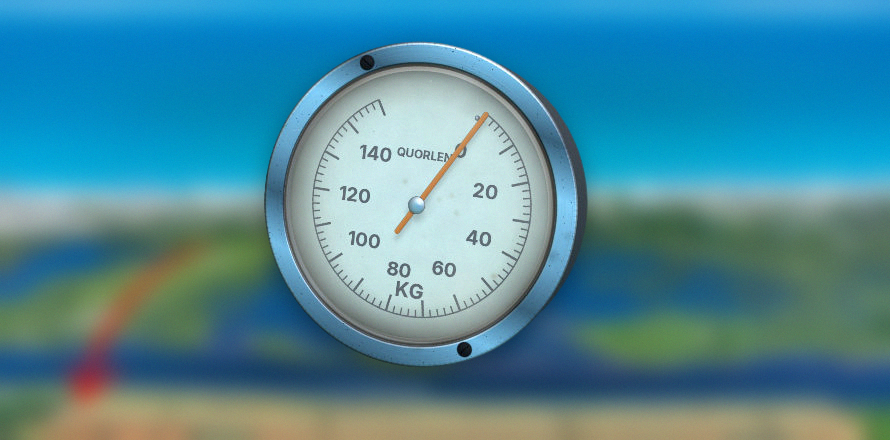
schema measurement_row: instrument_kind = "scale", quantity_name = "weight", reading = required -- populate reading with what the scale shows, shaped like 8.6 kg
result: 0 kg
